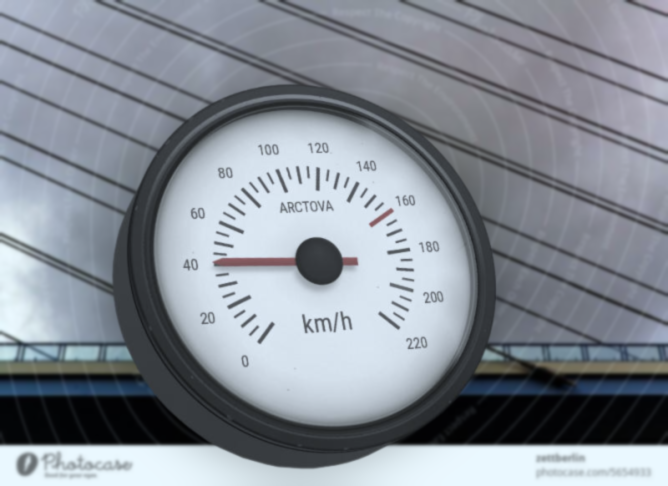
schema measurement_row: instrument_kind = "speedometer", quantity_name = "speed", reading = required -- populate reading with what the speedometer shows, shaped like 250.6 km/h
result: 40 km/h
